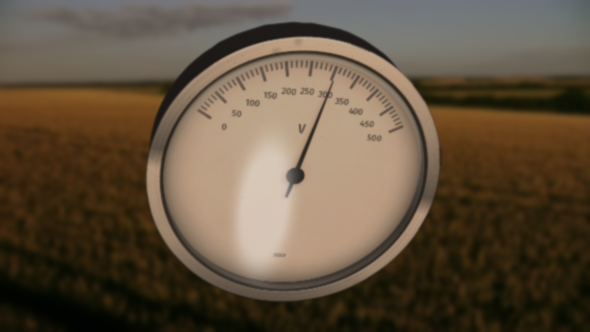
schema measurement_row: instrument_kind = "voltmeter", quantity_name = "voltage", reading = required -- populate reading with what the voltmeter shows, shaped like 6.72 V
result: 300 V
